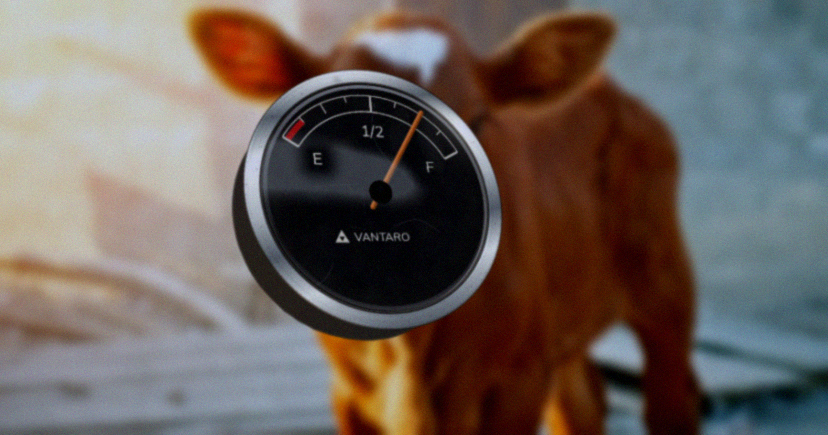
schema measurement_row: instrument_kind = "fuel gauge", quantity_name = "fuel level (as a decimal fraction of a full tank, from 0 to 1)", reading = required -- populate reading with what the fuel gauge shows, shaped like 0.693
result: 0.75
